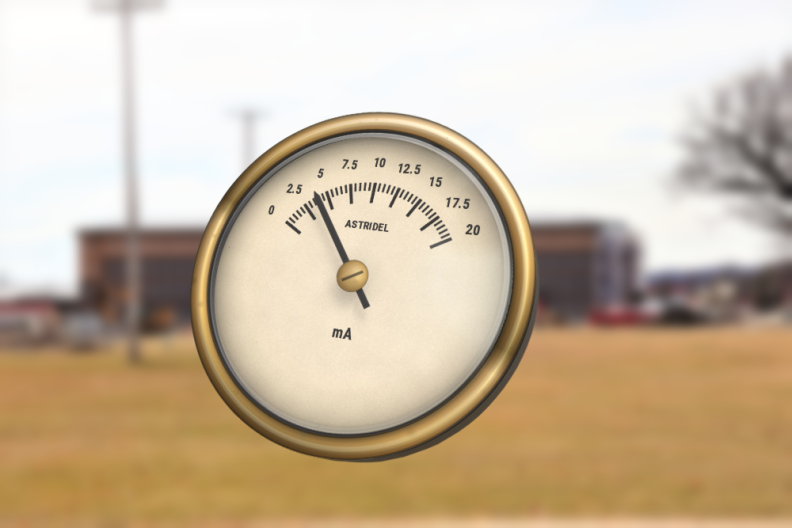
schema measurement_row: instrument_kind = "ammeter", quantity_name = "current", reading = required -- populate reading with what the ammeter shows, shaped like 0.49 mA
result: 4 mA
